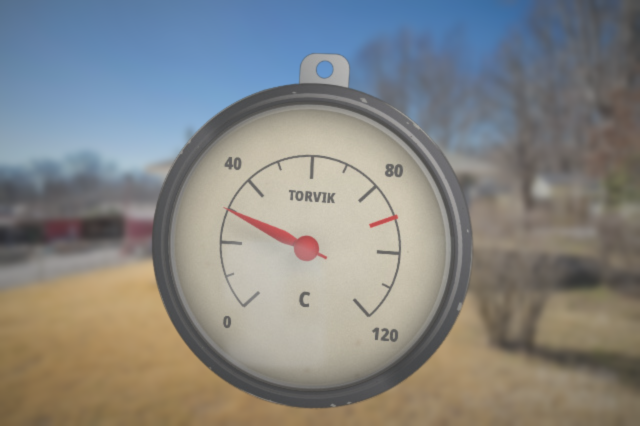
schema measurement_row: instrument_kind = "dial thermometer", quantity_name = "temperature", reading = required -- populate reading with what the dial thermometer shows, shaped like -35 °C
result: 30 °C
